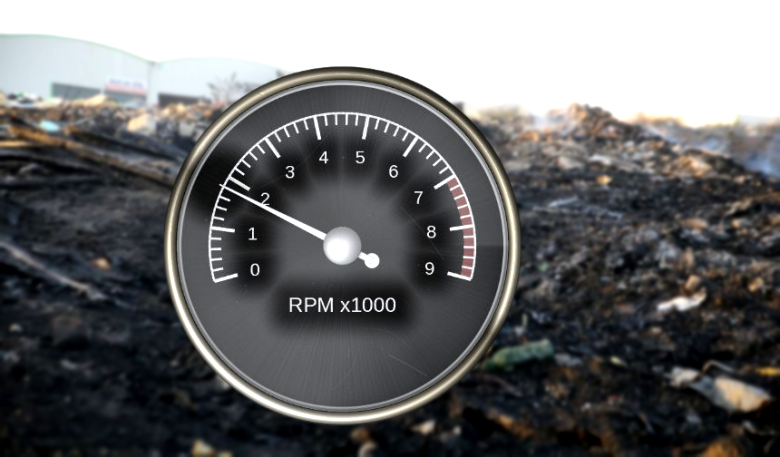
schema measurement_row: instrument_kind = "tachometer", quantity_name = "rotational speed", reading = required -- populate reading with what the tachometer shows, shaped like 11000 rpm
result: 1800 rpm
